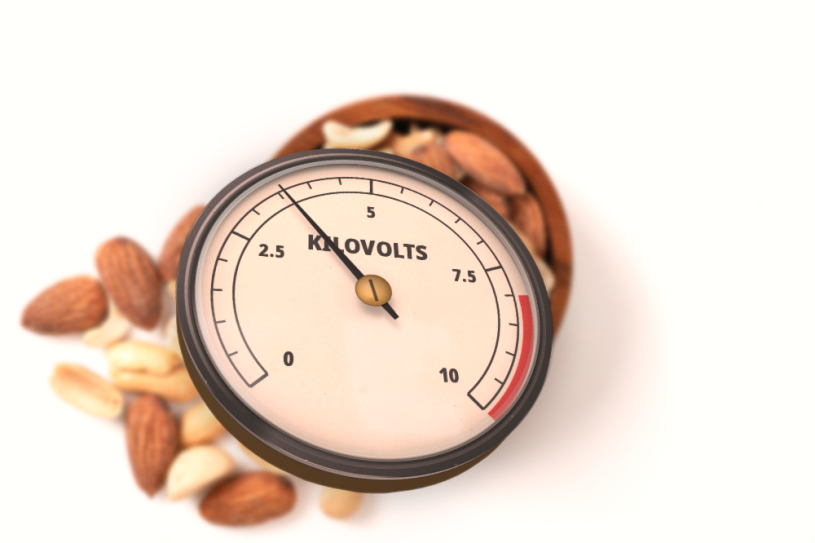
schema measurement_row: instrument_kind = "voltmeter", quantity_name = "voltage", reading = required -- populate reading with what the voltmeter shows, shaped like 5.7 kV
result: 3.5 kV
